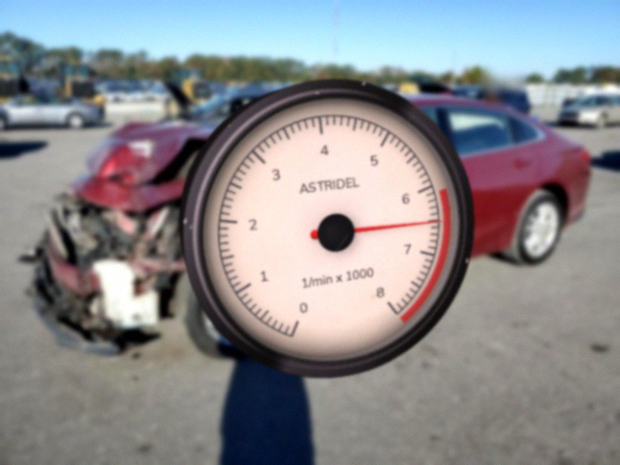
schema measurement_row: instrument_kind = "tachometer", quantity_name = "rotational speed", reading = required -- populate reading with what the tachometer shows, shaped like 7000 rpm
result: 6500 rpm
